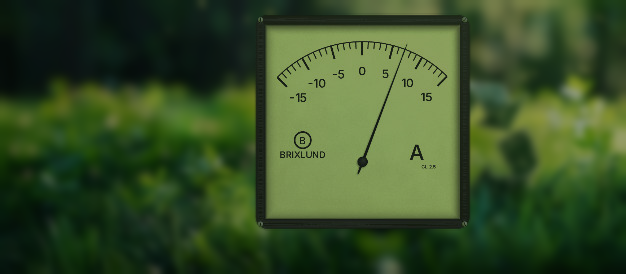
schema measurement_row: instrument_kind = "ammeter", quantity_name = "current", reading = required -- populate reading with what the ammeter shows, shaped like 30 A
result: 7 A
